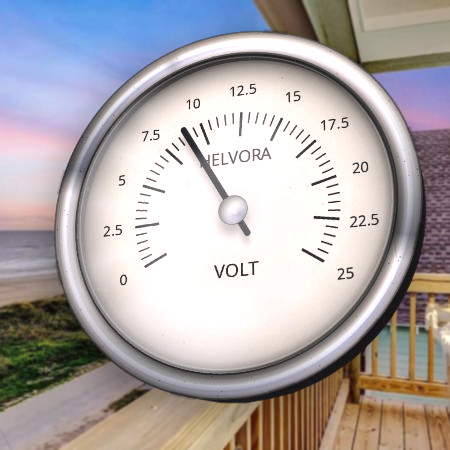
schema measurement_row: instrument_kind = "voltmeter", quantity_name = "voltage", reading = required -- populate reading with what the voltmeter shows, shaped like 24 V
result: 9 V
